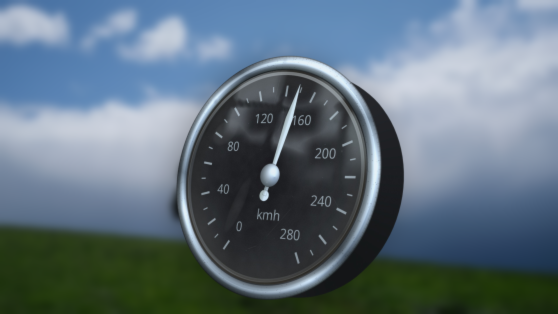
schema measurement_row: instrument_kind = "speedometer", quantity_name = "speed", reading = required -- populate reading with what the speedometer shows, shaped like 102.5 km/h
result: 150 km/h
